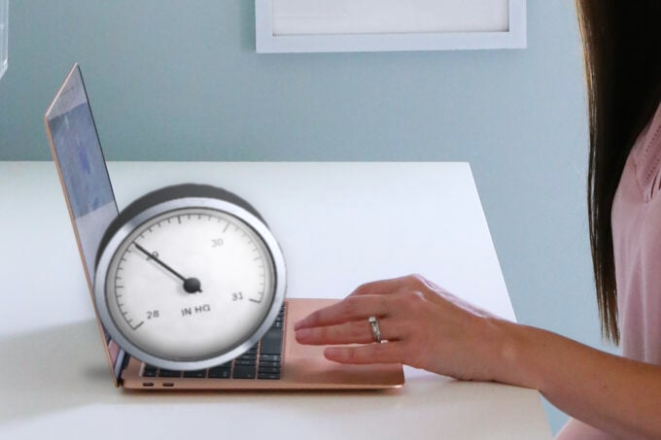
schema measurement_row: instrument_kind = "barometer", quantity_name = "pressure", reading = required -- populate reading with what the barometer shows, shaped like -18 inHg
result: 29 inHg
